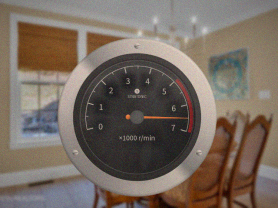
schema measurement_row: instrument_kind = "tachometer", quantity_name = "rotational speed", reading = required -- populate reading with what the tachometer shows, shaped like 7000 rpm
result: 6500 rpm
